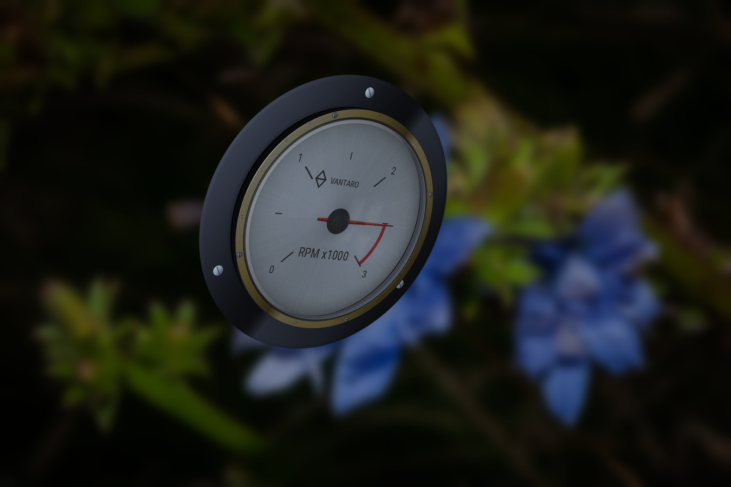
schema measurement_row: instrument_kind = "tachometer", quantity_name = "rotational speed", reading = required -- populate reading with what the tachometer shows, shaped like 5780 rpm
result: 2500 rpm
